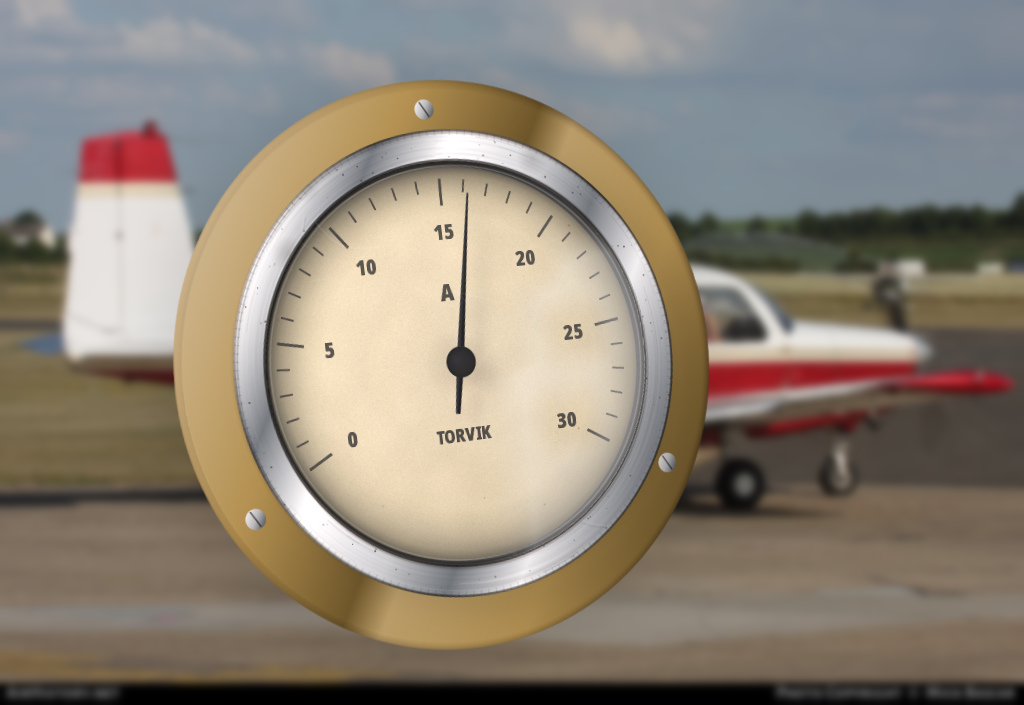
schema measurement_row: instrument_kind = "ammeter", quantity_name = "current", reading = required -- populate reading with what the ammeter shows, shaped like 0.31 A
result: 16 A
